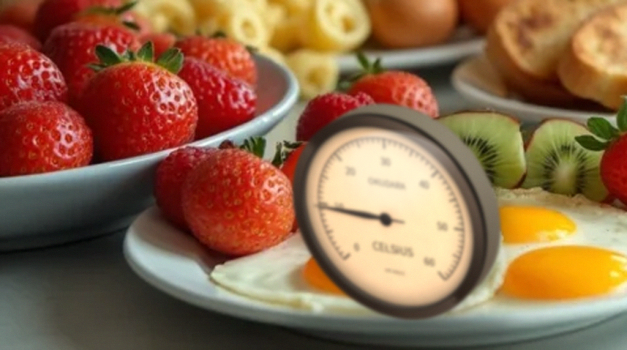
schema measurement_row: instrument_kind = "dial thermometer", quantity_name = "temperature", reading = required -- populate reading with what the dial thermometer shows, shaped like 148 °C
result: 10 °C
